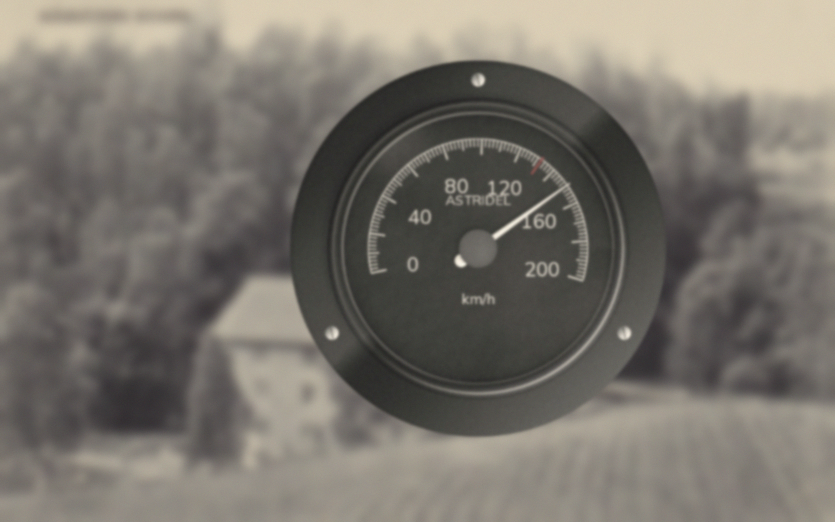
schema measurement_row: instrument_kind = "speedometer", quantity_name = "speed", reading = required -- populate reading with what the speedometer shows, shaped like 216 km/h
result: 150 km/h
